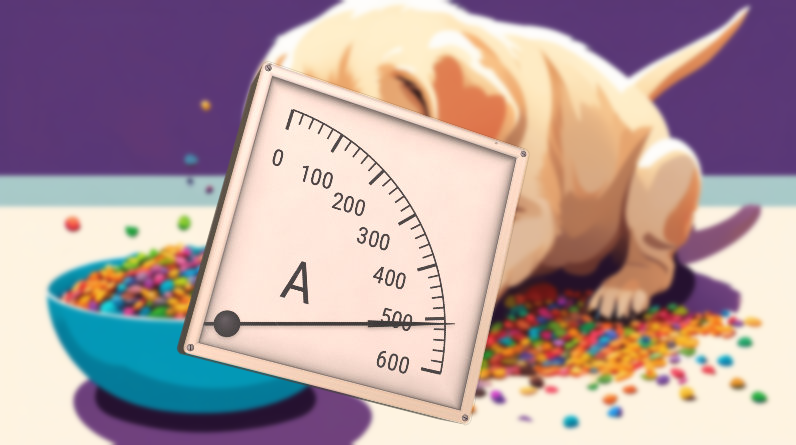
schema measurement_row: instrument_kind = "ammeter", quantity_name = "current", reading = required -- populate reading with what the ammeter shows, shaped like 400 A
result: 510 A
